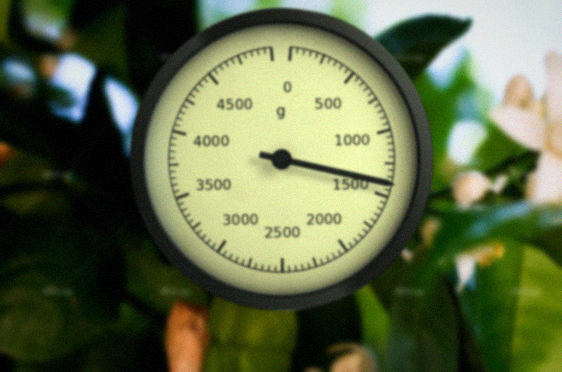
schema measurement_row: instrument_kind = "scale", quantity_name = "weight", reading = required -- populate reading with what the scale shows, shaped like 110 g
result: 1400 g
